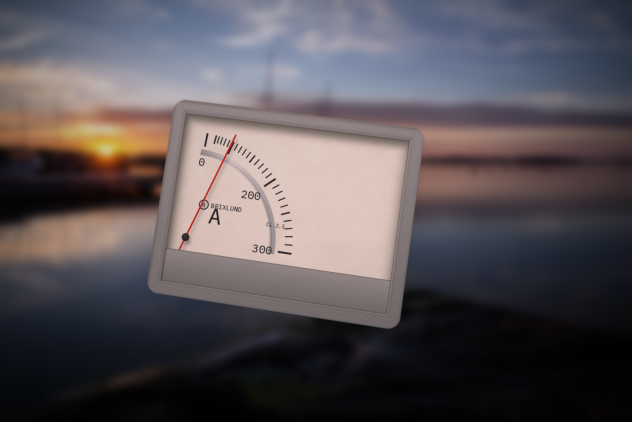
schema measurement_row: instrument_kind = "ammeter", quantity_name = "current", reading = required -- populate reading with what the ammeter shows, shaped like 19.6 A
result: 100 A
